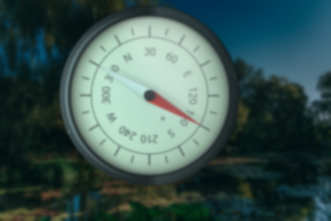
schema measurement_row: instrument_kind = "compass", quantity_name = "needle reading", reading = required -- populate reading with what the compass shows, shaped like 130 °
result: 150 °
